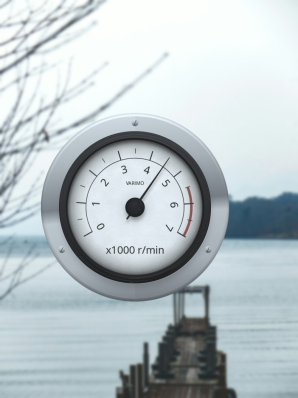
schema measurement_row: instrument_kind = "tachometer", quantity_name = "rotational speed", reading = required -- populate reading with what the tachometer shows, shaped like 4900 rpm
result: 4500 rpm
